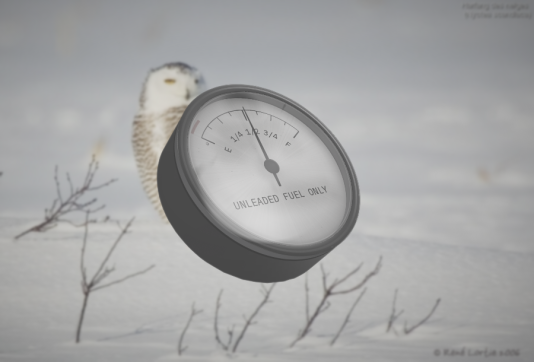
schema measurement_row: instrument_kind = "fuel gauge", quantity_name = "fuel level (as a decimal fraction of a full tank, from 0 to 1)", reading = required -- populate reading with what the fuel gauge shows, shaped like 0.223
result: 0.5
